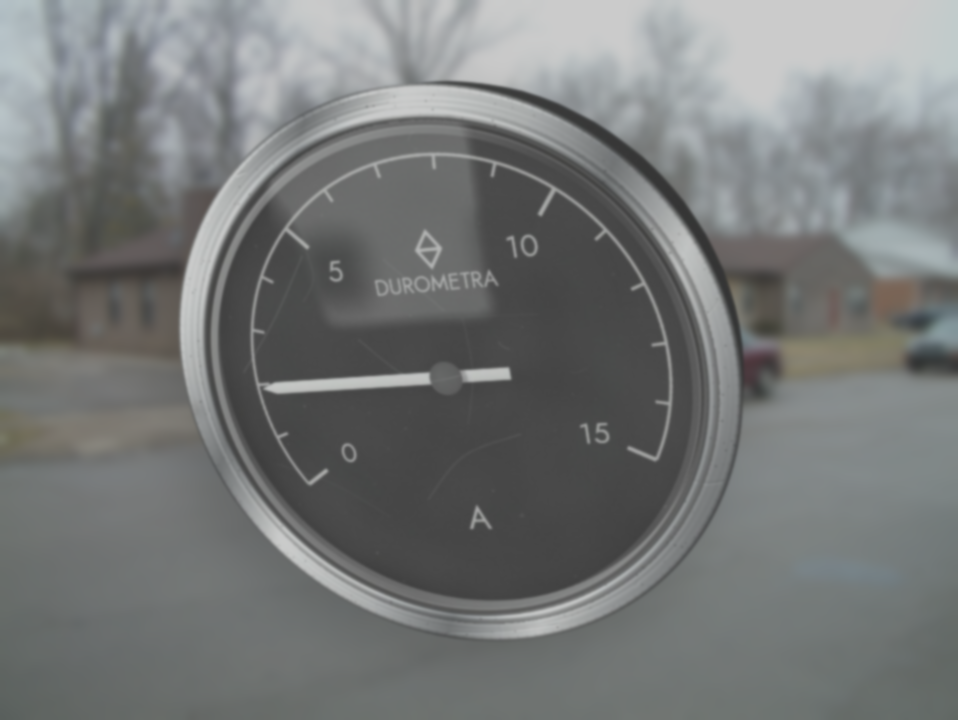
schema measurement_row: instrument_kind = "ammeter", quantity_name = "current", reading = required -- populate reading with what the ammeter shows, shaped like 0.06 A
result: 2 A
